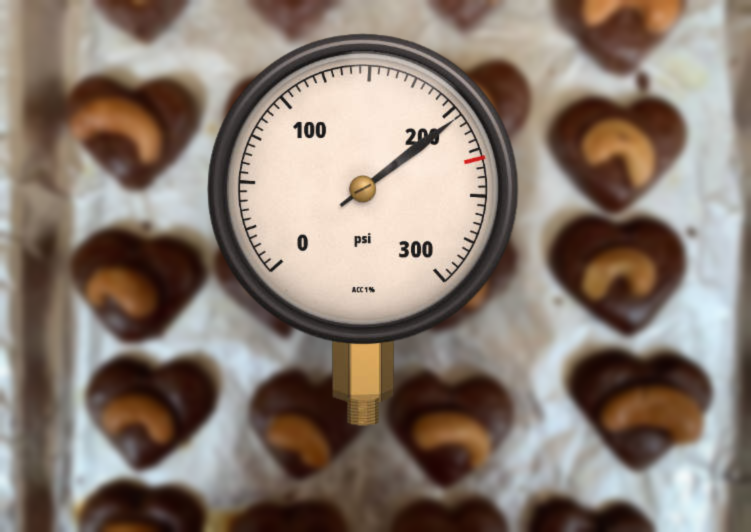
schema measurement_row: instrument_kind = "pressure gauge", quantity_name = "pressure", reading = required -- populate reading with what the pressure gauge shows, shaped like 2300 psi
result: 205 psi
